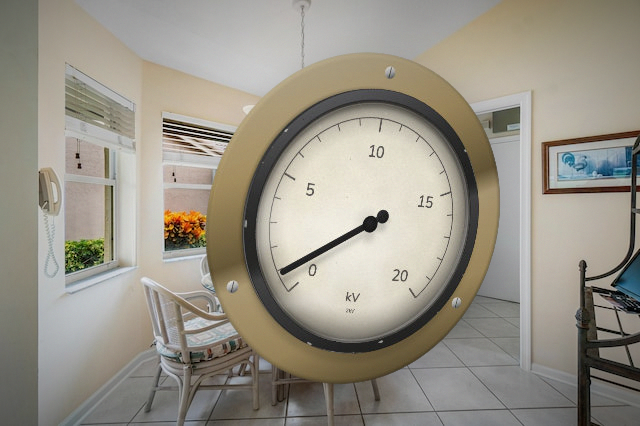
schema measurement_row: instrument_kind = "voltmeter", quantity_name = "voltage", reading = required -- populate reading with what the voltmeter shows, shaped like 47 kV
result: 1 kV
